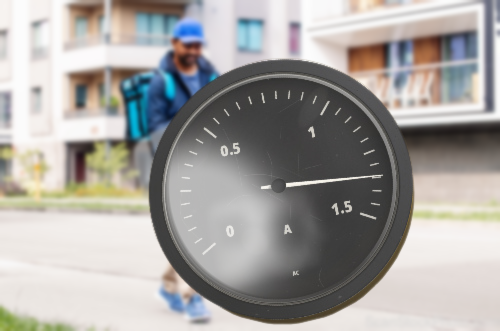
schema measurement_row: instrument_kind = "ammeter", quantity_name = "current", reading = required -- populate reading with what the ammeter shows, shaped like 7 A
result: 1.35 A
